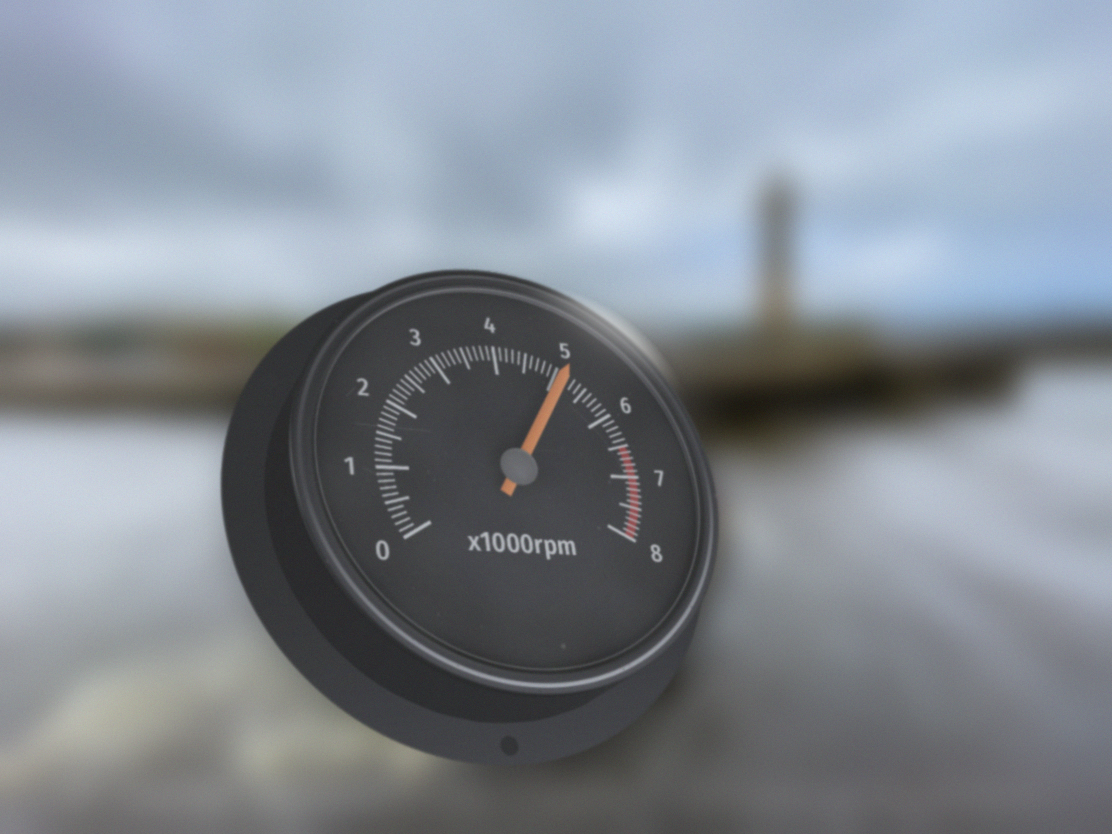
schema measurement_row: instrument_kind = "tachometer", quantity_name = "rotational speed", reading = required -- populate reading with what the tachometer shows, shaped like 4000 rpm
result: 5100 rpm
